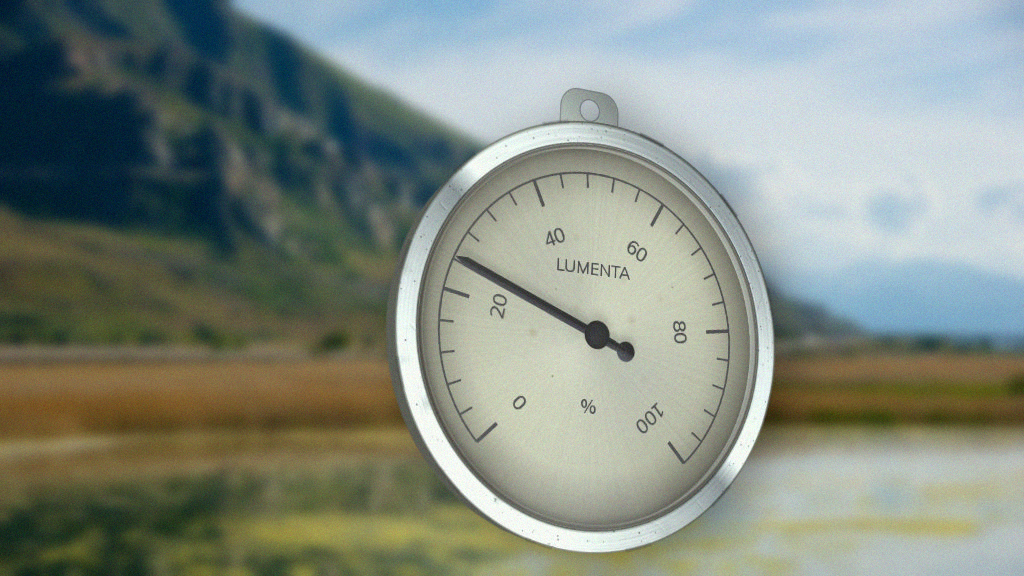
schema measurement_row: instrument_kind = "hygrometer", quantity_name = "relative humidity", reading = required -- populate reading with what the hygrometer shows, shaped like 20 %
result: 24 %
